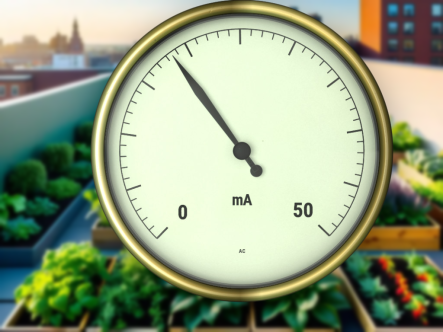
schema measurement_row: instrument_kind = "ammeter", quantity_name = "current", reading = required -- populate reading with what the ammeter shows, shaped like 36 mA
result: 18.5 mA
